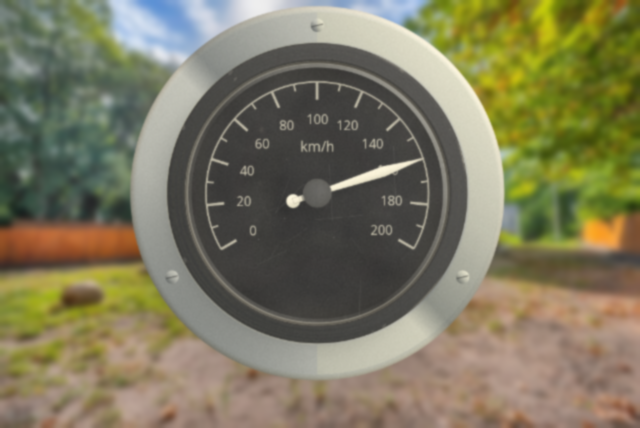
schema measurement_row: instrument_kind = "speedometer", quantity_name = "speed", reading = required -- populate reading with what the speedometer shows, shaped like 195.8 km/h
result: 160 km/h
